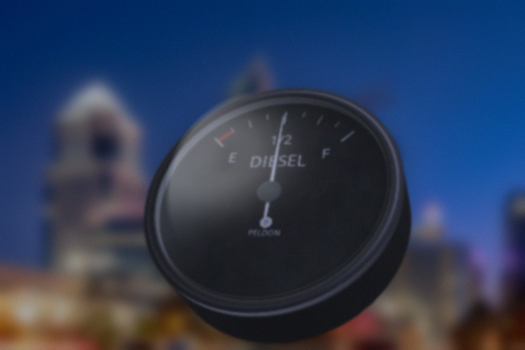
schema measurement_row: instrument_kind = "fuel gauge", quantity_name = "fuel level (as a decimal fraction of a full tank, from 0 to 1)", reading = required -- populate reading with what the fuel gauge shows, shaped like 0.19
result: 0.5
